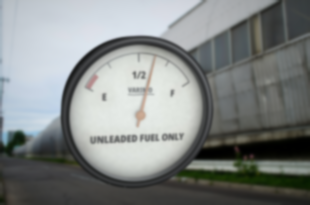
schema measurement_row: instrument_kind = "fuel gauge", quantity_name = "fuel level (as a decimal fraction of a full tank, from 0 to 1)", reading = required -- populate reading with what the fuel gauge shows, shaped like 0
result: 0.625
